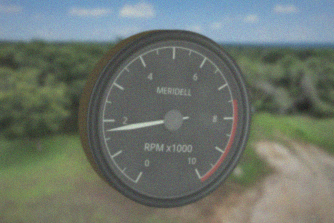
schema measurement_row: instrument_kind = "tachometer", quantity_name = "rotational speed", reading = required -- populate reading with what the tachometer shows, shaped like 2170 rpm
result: 1750 rpm
